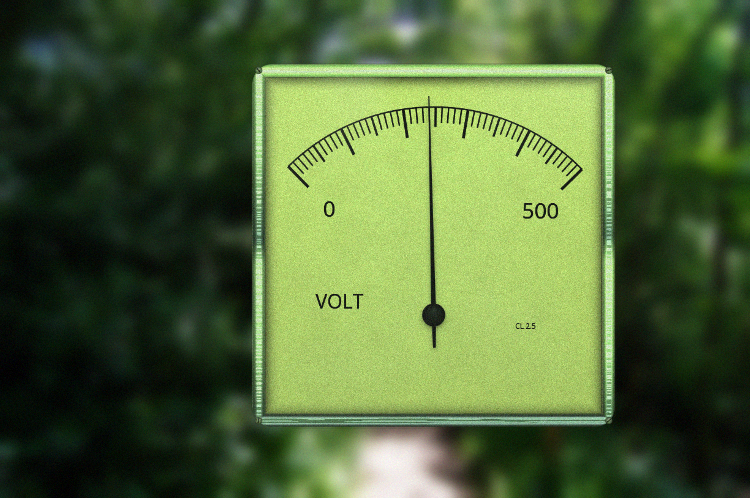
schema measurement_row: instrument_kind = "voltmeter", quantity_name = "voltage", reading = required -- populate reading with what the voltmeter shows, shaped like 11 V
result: 240 V
